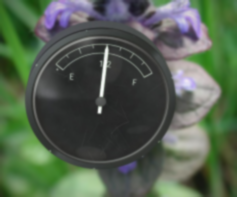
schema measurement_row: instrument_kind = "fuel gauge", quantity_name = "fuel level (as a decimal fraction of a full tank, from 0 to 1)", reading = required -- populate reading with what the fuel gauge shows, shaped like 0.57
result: 0.5
